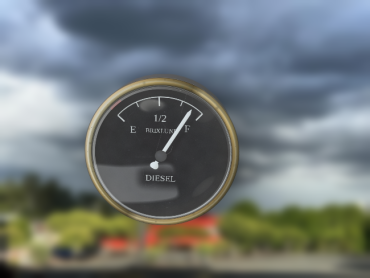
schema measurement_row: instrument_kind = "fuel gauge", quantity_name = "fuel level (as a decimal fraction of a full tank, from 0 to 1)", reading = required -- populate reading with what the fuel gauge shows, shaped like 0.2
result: 0.875
